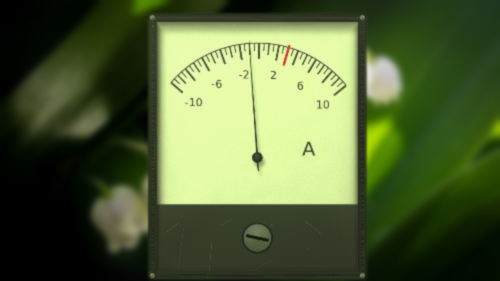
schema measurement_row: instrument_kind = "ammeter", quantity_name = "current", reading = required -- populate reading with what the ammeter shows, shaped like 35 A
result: -1 A
